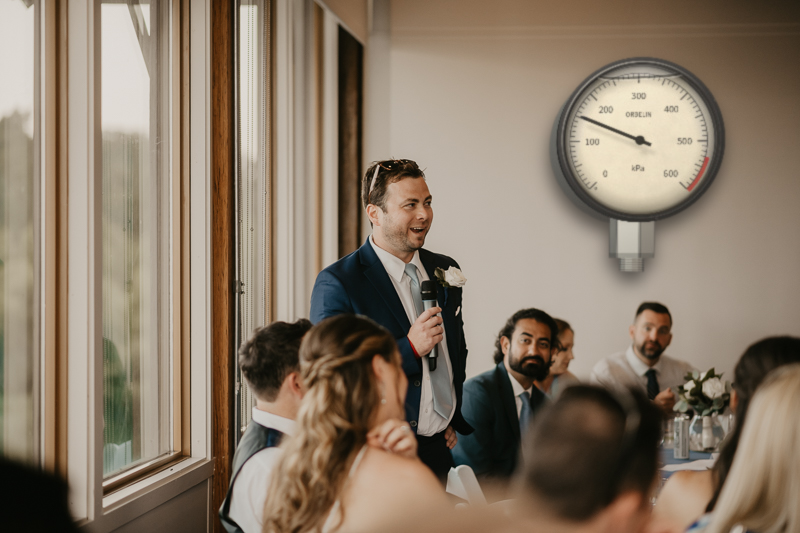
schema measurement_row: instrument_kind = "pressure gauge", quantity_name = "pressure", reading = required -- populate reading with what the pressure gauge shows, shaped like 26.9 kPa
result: 150 kPa
